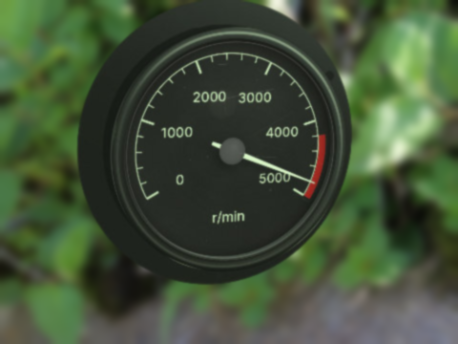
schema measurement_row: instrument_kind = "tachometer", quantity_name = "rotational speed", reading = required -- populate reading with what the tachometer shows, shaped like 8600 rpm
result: 4800 rpm
